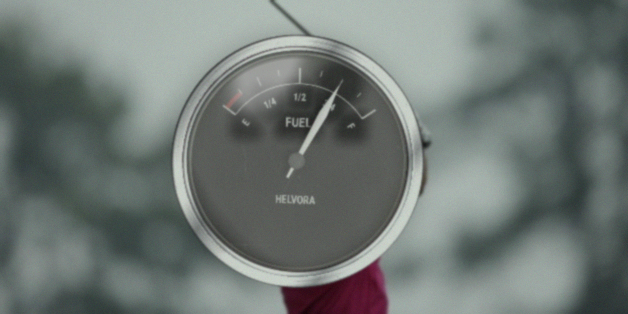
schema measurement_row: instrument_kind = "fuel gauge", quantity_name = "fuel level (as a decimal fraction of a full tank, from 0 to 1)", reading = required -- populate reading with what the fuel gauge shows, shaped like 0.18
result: 0.75
